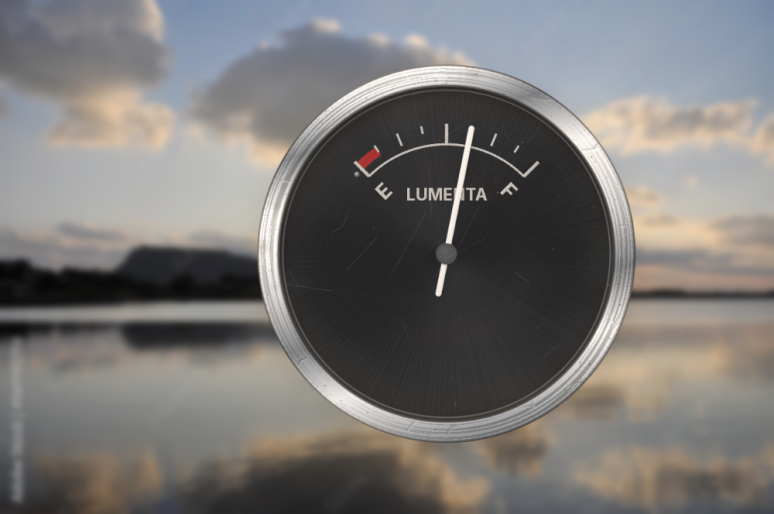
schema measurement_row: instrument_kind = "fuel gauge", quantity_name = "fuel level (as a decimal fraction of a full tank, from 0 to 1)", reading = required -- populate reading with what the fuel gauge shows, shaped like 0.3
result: 0.625
